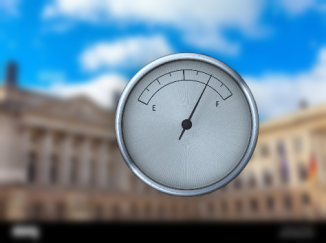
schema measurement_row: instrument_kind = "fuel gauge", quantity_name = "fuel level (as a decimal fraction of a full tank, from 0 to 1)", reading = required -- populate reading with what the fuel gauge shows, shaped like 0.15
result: 0.75
